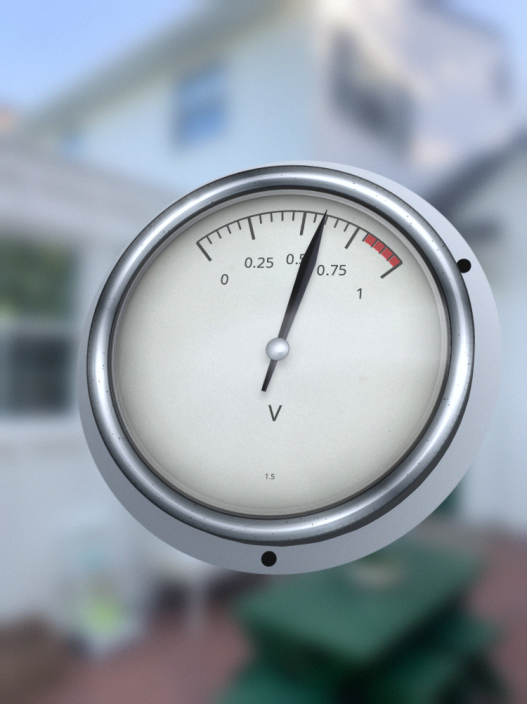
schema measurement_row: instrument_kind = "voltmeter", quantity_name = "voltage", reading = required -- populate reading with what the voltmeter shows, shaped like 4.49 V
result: 0.6 V
